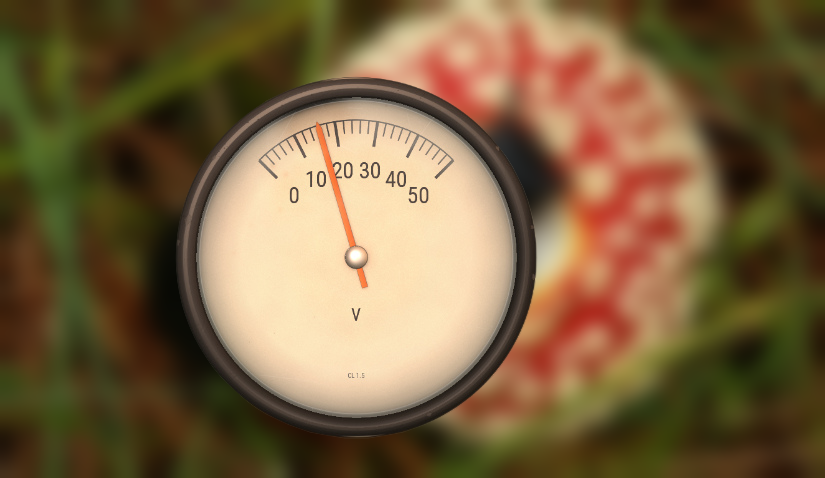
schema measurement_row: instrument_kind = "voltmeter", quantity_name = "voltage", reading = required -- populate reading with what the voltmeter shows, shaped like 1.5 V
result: 16 V
